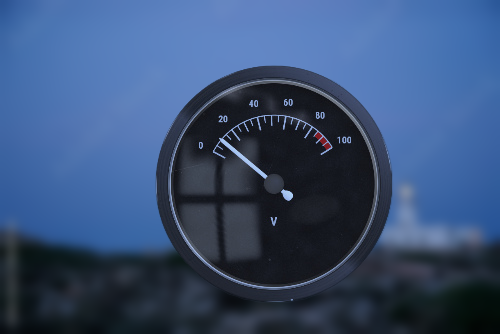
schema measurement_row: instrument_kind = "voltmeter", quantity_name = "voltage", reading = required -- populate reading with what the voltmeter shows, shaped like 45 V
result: 10 V
